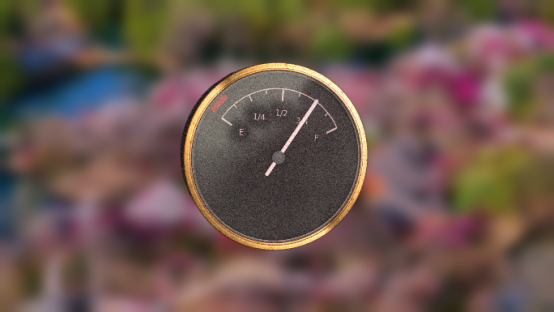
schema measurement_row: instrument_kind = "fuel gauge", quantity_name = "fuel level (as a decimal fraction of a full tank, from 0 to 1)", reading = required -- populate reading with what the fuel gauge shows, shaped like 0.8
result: 0.75
